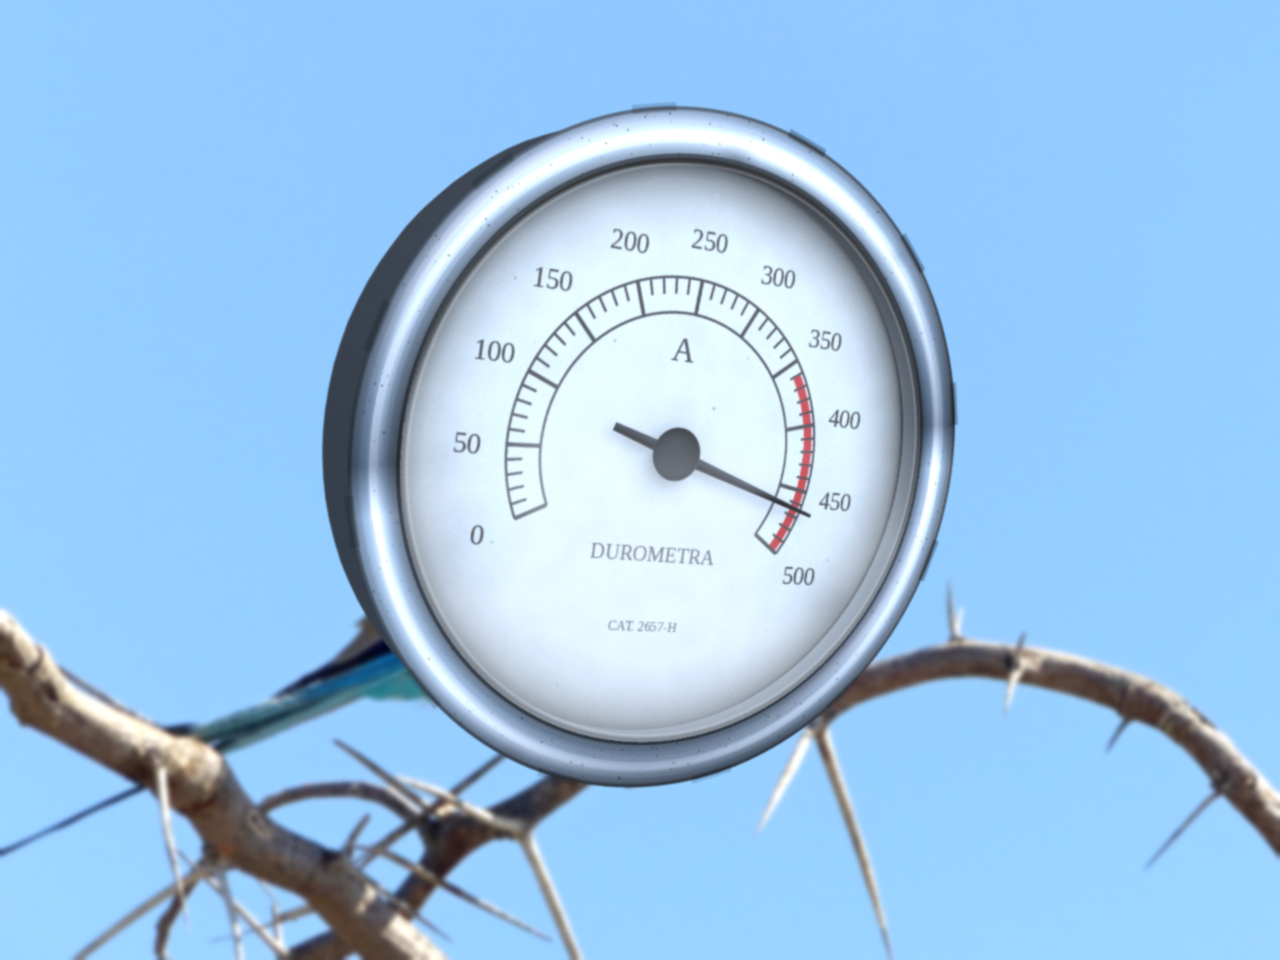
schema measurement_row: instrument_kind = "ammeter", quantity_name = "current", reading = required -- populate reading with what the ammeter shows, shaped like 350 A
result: 465 A
